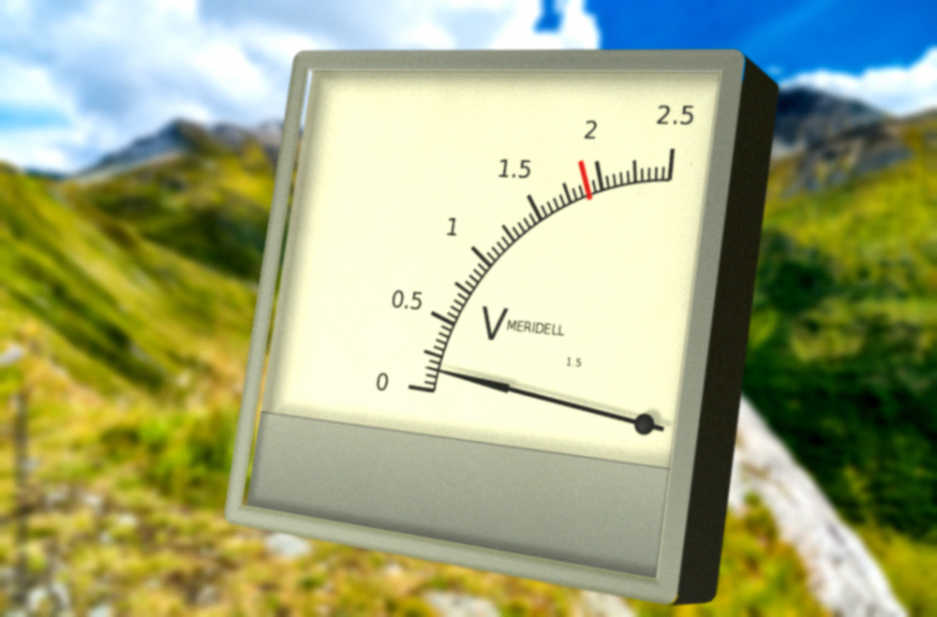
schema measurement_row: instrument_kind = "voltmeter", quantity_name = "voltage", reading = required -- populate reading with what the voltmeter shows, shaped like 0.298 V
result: 0.15 V
